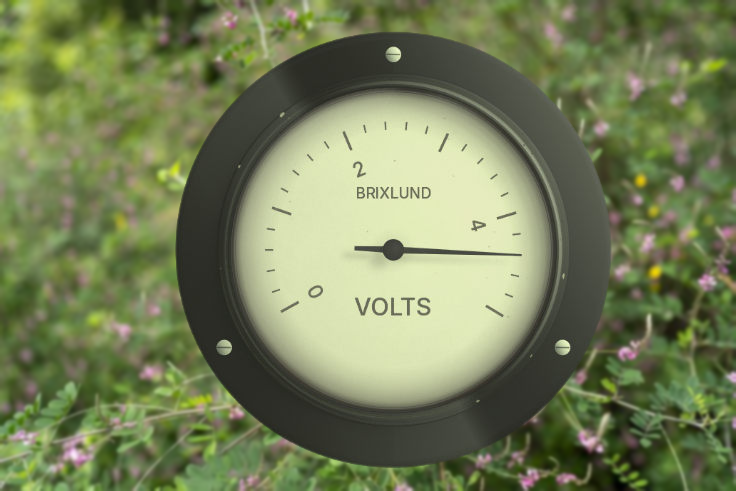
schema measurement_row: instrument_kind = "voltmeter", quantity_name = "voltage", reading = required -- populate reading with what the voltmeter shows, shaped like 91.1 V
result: 4.4 V
